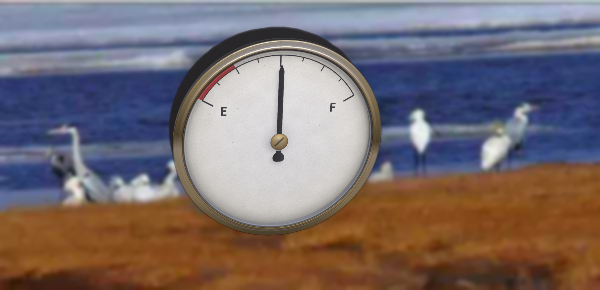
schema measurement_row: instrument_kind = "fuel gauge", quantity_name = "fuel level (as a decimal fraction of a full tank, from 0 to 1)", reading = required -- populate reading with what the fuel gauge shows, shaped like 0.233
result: 0.5
